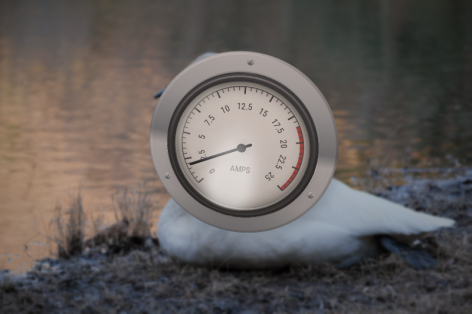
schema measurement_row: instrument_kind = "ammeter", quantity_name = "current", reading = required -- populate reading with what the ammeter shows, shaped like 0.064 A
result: 2 A
